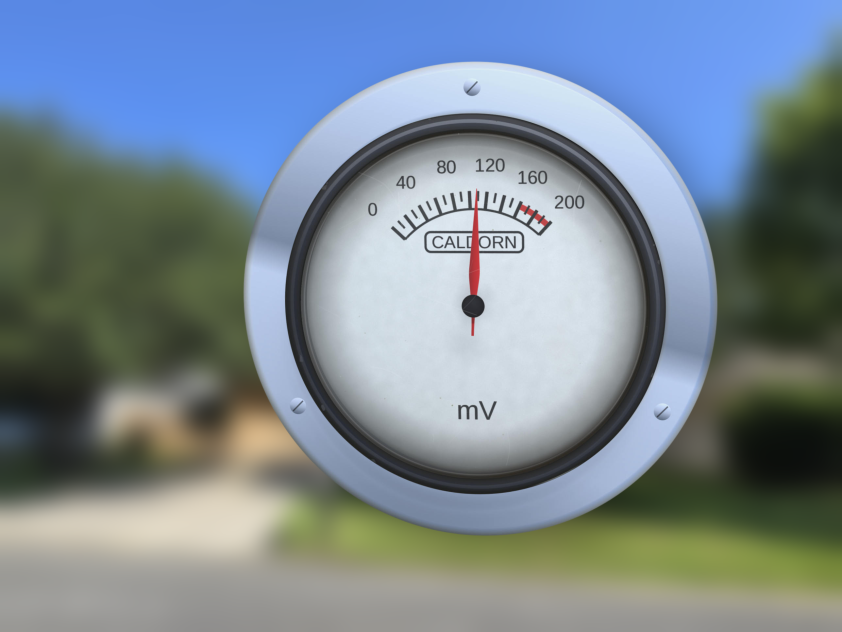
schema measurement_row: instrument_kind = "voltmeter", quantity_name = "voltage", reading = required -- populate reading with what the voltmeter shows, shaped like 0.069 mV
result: 110 mV
